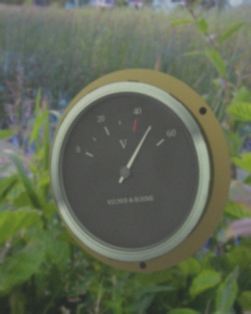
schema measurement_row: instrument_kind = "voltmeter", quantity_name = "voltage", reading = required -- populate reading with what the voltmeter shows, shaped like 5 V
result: 50 V
